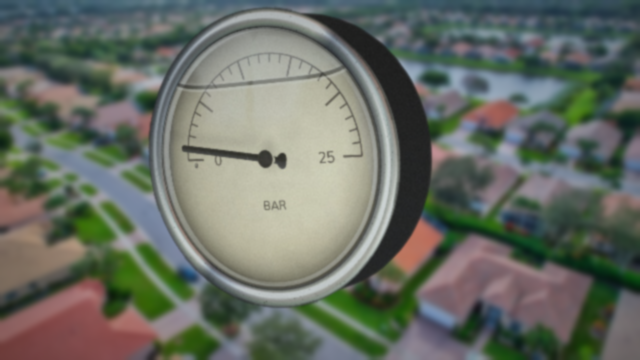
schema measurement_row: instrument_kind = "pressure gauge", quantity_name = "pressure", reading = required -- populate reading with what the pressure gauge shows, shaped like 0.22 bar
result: 1 bar
